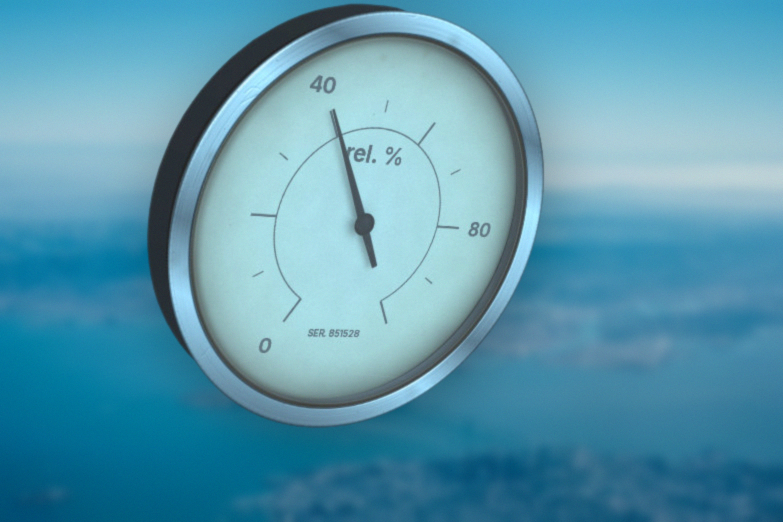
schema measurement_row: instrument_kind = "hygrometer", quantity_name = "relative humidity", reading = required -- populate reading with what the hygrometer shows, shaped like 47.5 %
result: 40 %
